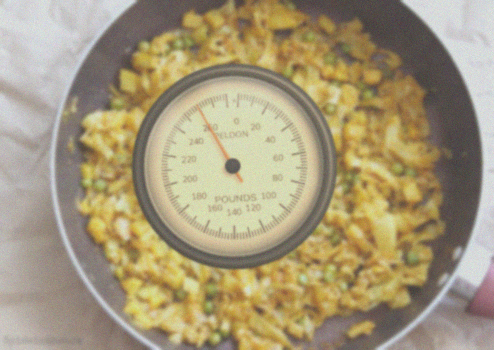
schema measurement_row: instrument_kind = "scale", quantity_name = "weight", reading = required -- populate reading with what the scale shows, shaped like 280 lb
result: 260 lb
